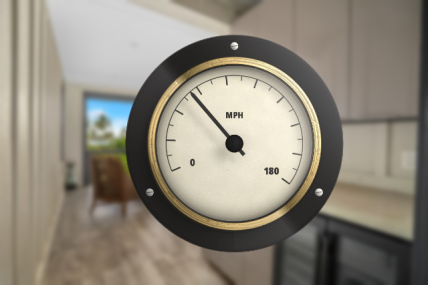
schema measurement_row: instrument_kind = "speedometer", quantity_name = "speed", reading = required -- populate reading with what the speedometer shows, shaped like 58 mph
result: 55 mph
